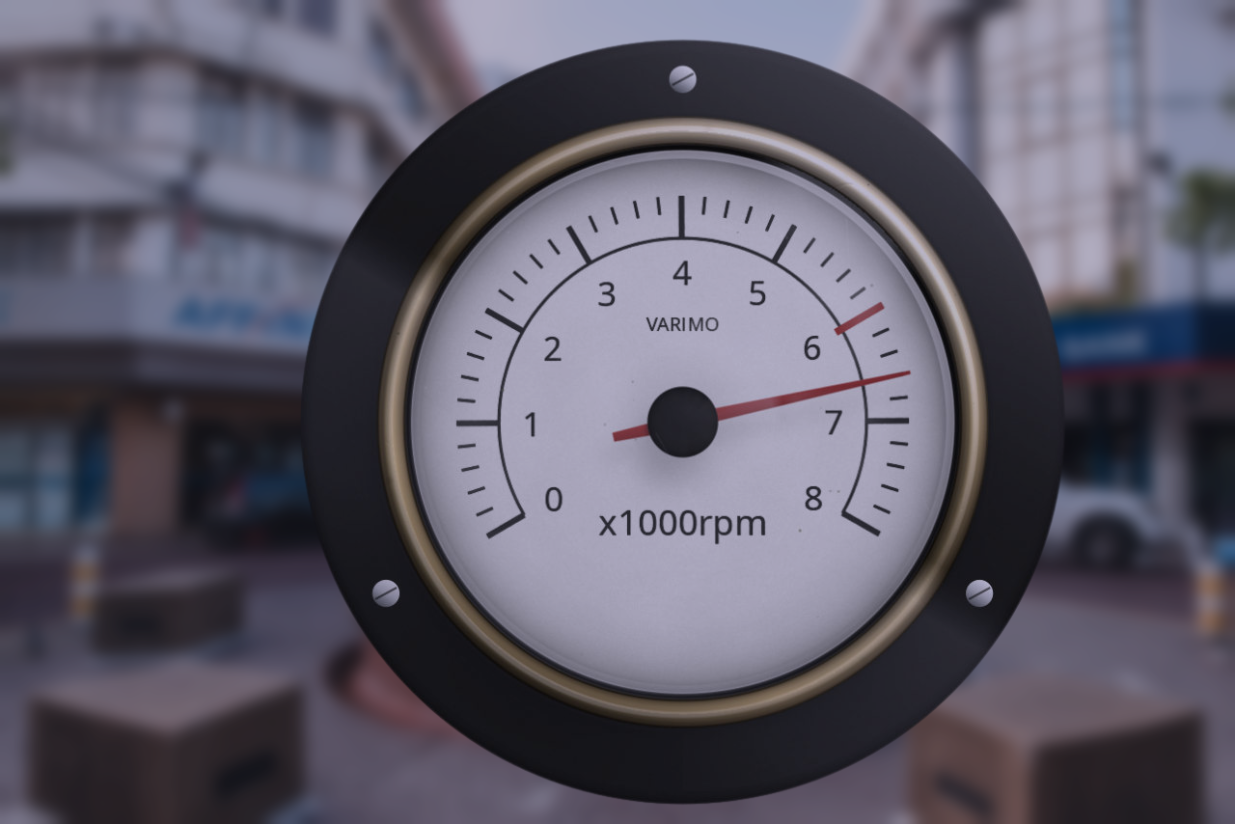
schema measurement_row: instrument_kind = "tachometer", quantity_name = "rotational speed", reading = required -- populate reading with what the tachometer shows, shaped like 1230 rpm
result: 6600 rpm
